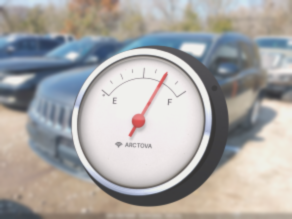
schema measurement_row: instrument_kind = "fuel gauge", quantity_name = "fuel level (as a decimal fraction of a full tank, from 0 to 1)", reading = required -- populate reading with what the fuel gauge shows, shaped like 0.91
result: 0.75
